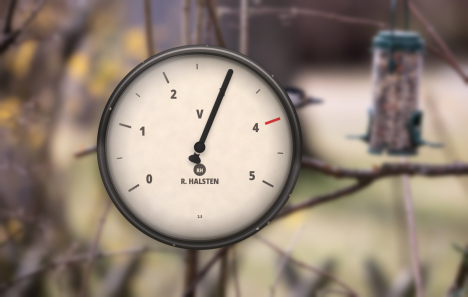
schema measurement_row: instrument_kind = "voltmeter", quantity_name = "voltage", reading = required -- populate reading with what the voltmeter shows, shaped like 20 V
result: 3 V
